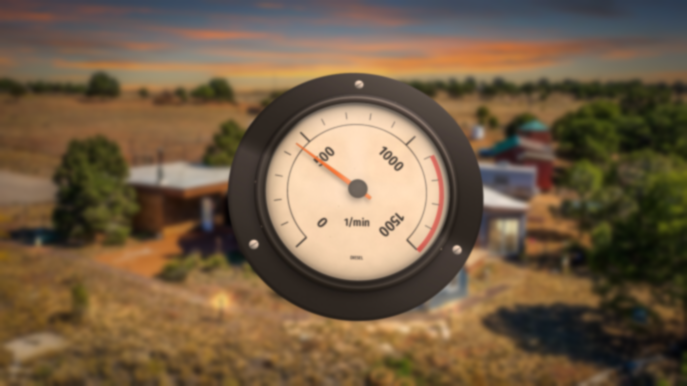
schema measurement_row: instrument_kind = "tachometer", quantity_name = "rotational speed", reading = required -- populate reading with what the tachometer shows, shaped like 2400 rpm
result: 450 rpm
